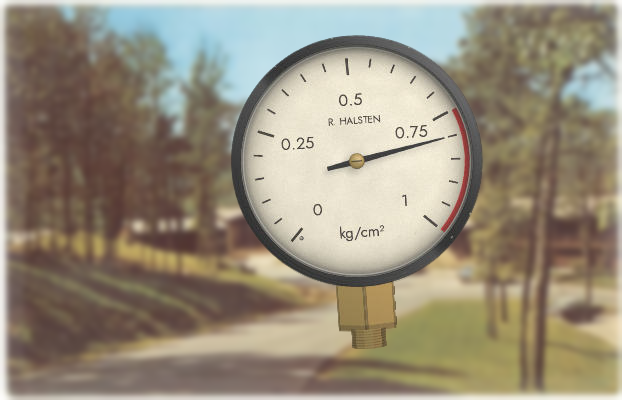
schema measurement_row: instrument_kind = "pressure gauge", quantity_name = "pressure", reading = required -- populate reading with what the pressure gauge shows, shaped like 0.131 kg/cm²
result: 0.8 kg/cm²
